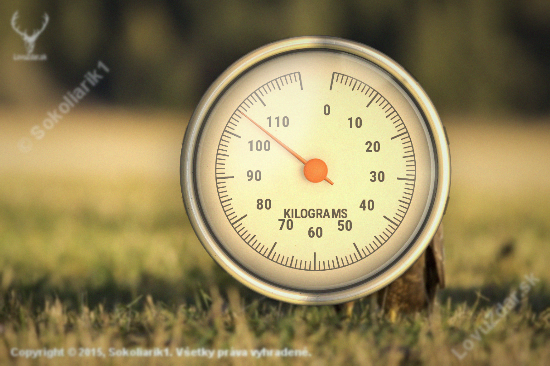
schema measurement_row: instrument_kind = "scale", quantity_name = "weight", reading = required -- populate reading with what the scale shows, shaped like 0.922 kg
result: 105 kg
